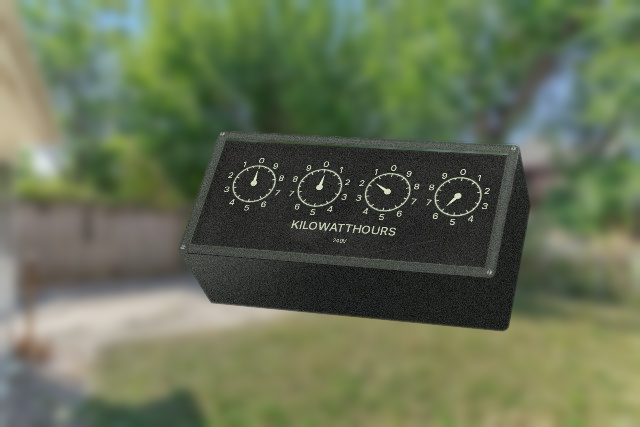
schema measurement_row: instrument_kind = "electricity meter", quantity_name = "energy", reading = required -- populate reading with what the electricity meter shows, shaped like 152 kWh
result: 16 kWh
